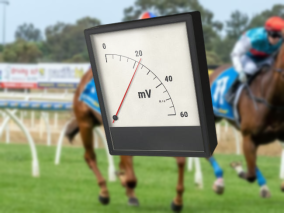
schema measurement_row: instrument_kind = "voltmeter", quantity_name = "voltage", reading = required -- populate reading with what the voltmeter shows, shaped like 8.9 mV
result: 22.5 mV
